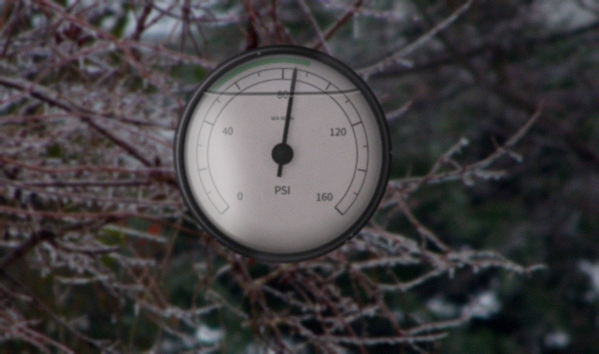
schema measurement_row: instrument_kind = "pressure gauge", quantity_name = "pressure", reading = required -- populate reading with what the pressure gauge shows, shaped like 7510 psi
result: 85 psi
